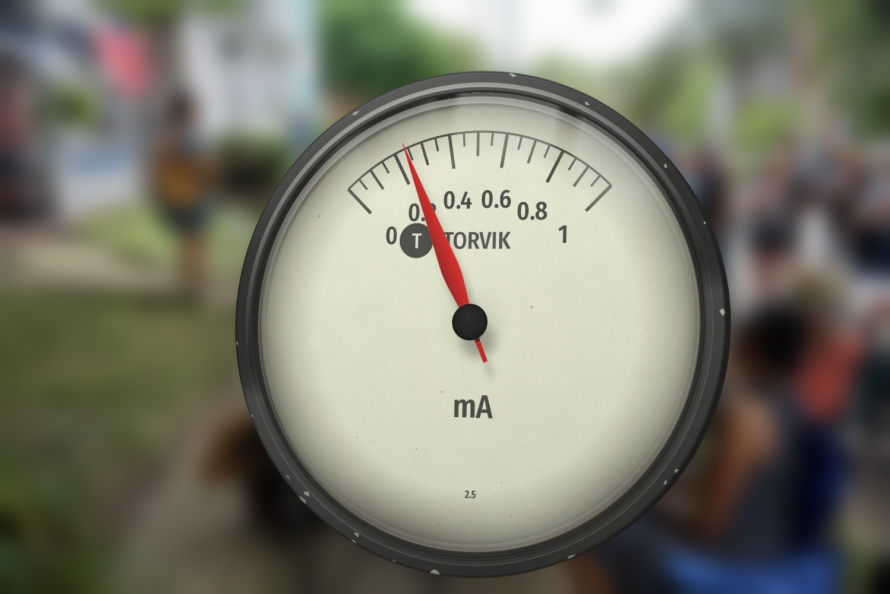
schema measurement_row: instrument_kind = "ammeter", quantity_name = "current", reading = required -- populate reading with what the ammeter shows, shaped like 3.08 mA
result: 0.25 mA
